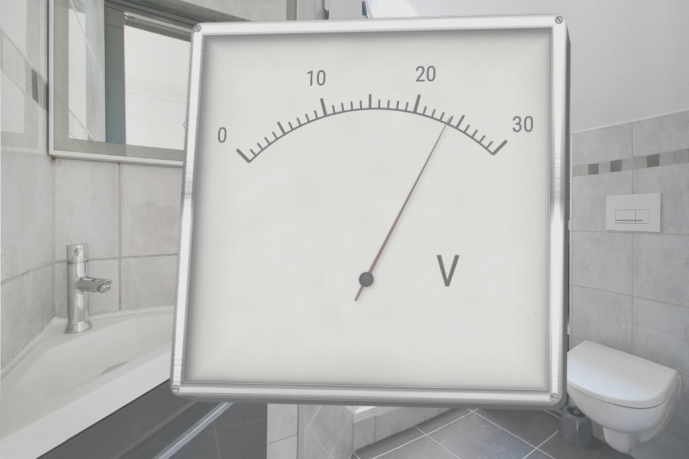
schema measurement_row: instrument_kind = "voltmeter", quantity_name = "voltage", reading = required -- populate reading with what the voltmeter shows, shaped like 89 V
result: 24 V
